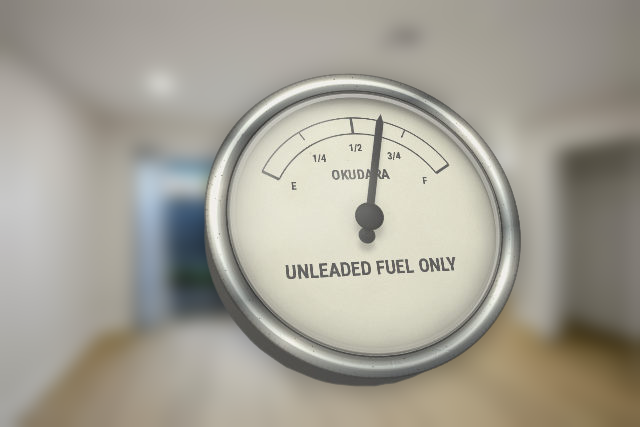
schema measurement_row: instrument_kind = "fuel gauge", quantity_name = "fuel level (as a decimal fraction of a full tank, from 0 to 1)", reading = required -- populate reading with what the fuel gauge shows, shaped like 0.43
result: 0.625
